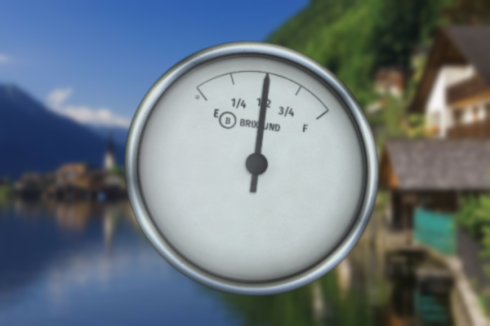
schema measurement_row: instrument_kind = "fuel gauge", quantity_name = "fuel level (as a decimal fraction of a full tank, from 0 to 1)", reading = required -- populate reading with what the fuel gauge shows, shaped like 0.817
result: 0.5
